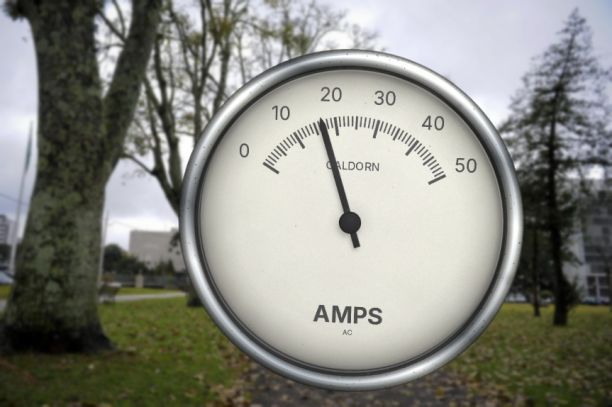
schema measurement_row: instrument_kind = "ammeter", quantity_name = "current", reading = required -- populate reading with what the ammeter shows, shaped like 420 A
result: 17 A
